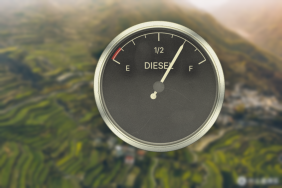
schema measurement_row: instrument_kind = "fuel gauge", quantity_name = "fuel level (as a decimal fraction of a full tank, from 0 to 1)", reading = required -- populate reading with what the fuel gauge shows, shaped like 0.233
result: 0.75
